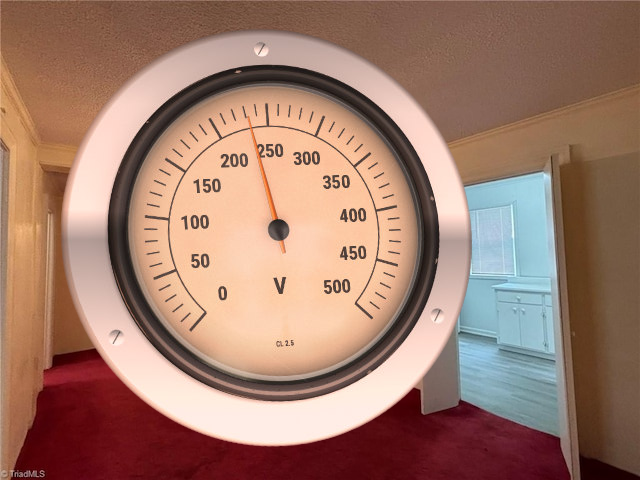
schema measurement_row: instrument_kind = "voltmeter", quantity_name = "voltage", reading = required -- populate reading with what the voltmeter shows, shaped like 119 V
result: 230 V
